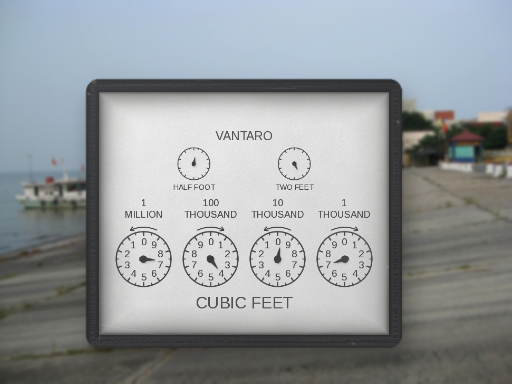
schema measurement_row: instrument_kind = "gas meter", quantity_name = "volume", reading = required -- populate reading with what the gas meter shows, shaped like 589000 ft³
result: 739700 ft³
